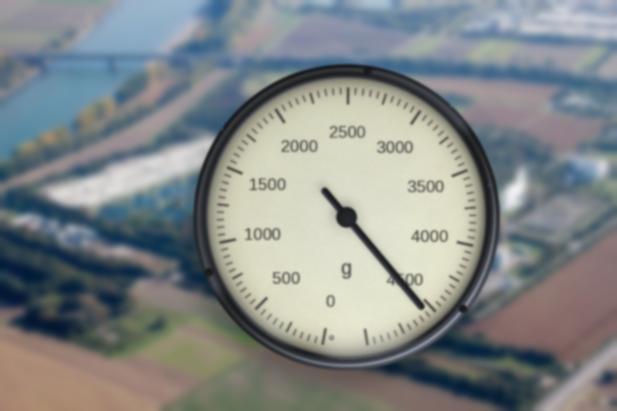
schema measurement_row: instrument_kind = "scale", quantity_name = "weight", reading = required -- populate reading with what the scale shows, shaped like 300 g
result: 4550 g
